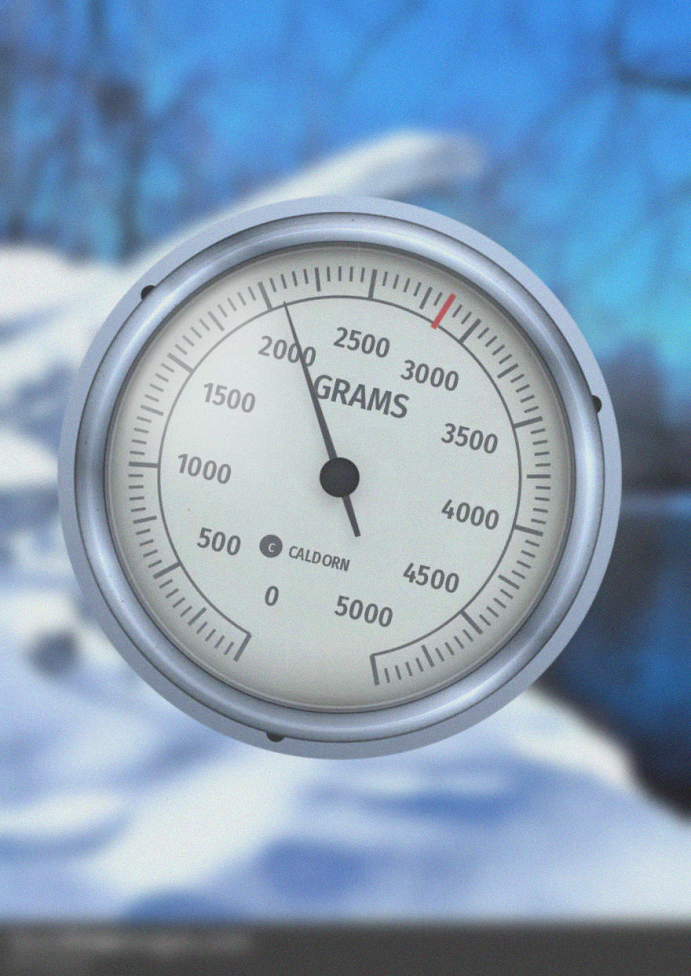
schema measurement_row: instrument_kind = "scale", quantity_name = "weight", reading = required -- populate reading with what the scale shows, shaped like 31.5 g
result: 2075 g
